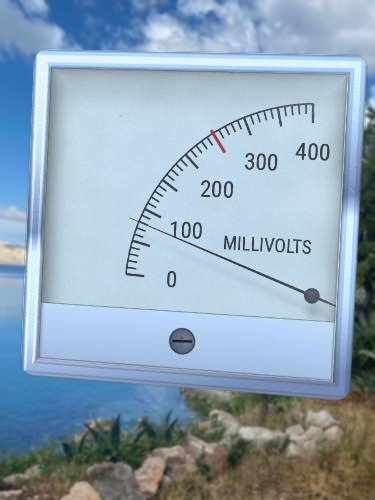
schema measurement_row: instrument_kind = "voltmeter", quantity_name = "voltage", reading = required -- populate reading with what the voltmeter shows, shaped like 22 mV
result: 80 mV
